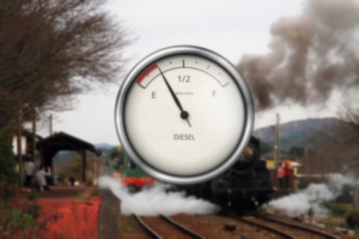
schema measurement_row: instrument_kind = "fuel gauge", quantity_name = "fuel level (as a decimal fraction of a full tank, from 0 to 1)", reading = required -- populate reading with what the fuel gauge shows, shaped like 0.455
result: 0.25
